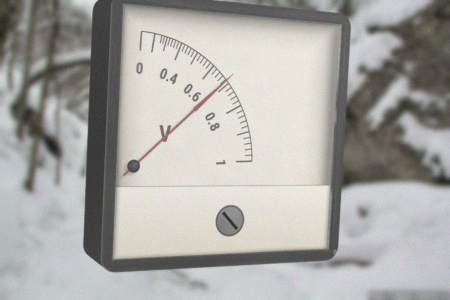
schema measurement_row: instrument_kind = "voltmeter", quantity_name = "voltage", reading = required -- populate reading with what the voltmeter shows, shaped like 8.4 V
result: 0.68 V
